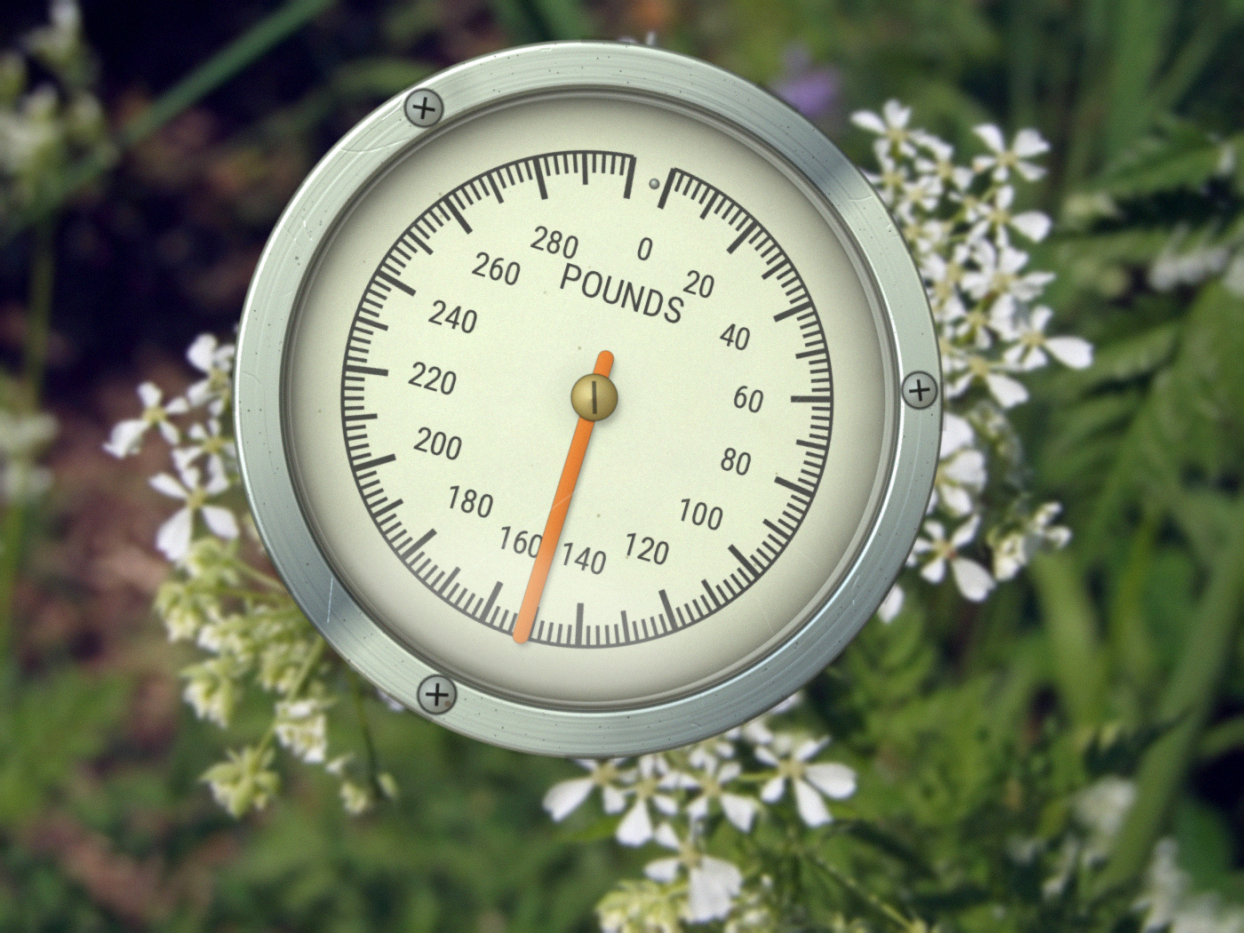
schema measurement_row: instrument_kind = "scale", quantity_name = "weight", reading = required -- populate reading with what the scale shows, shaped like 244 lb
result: 152 lb
